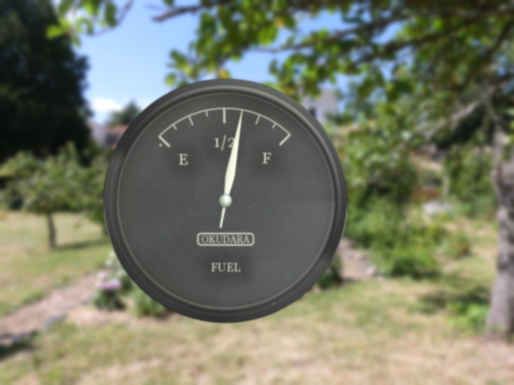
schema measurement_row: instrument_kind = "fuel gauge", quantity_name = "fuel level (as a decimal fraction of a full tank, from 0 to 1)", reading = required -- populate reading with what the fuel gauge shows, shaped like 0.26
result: 0.625
